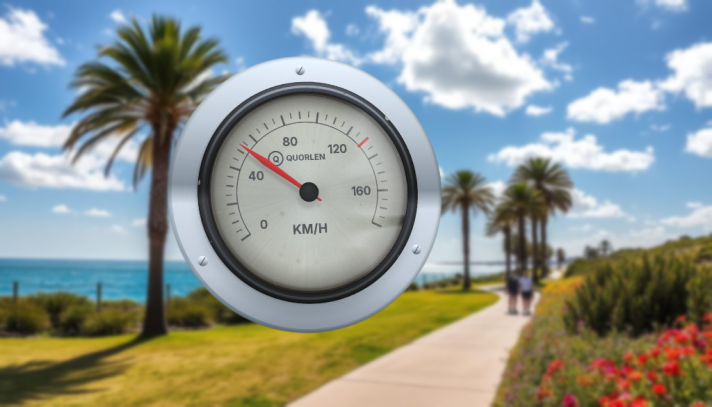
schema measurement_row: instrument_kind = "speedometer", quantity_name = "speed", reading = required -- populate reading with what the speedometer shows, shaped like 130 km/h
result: 52.5 km/h
